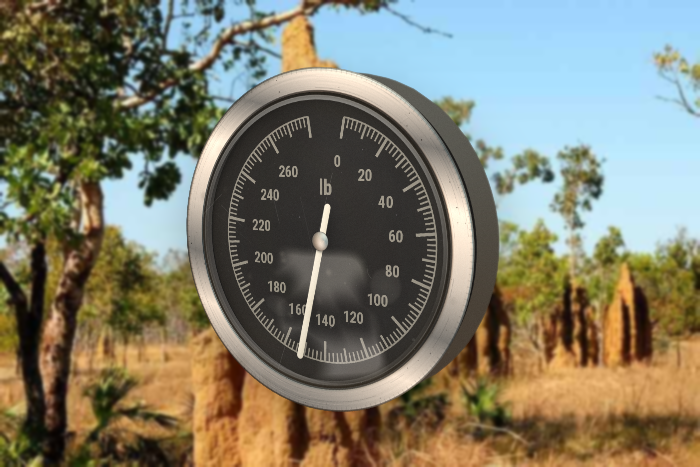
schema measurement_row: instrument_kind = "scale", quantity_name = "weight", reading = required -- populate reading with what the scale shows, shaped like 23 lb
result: 150 lb
